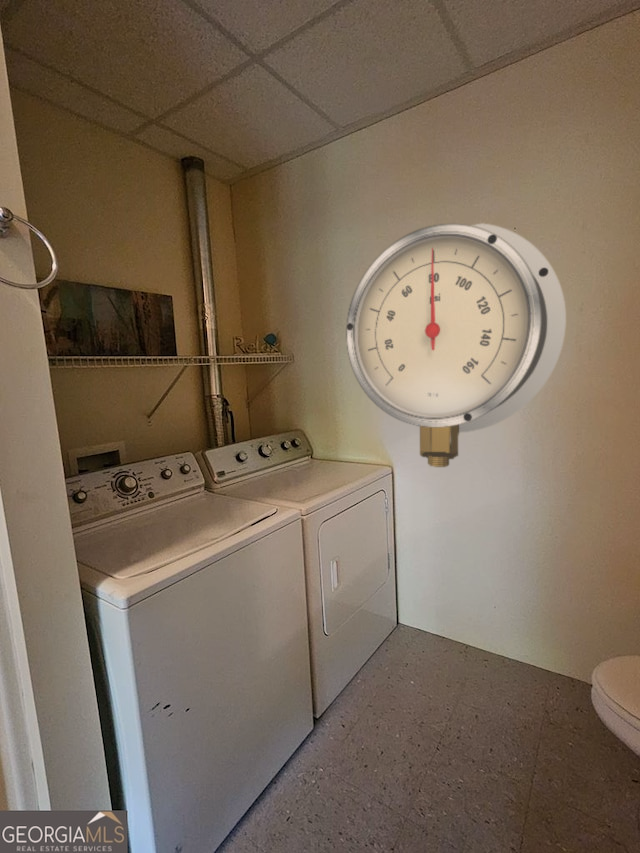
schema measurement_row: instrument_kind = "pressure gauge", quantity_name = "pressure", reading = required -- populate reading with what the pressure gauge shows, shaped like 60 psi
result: 80 psi
